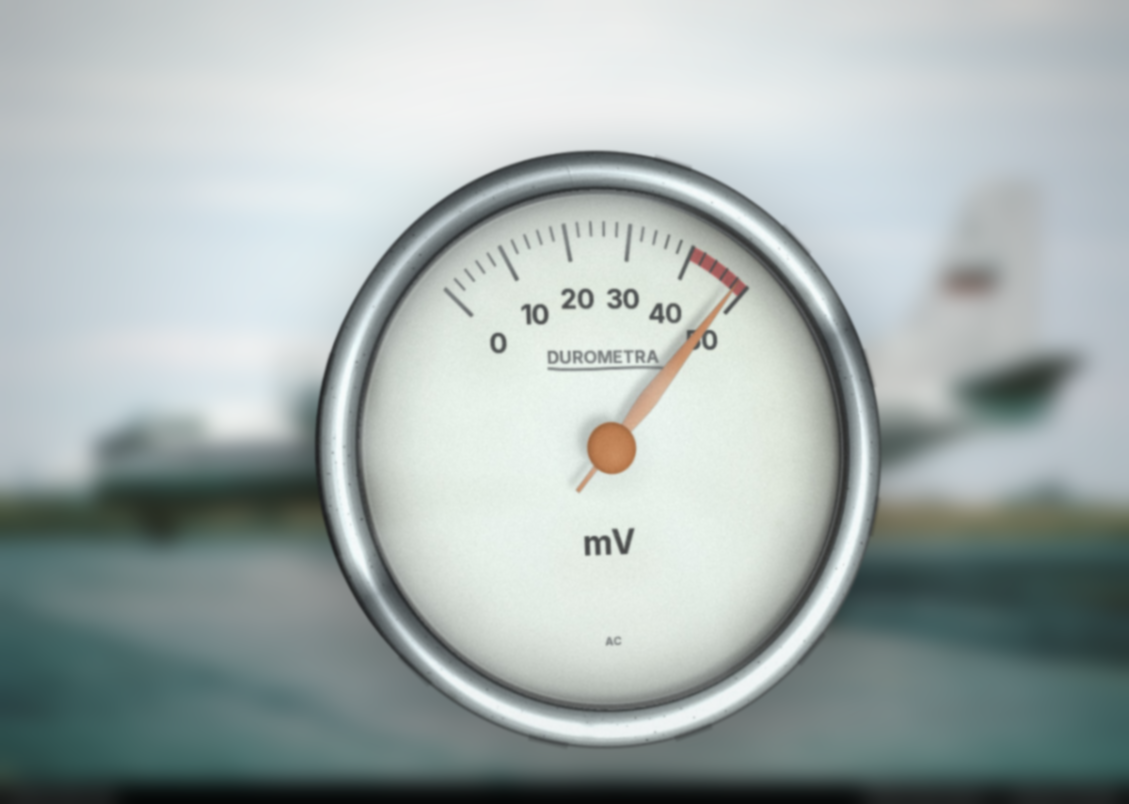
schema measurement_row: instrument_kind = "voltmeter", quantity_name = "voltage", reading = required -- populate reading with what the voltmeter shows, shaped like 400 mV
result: 48 mV
